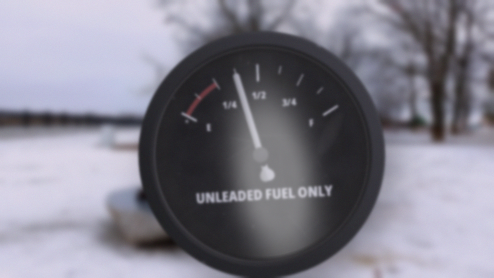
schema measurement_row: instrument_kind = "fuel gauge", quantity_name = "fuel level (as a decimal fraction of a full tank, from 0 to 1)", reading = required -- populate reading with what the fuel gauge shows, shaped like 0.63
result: 0.375
